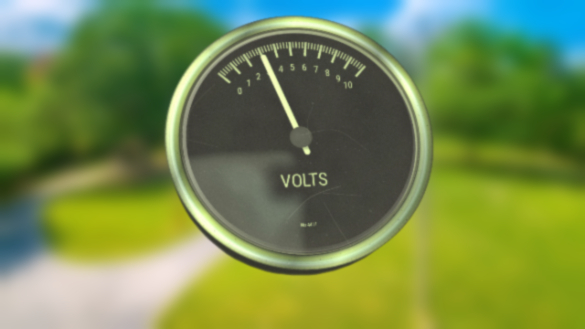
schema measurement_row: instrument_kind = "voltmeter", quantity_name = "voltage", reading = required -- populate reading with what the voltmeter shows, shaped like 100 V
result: 3 V
